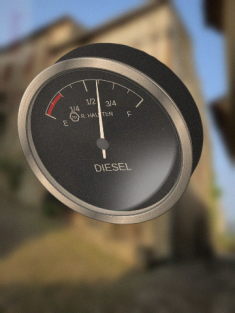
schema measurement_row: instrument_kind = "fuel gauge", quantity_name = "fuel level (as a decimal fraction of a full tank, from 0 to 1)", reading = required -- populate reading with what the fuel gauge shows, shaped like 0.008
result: 0.625
